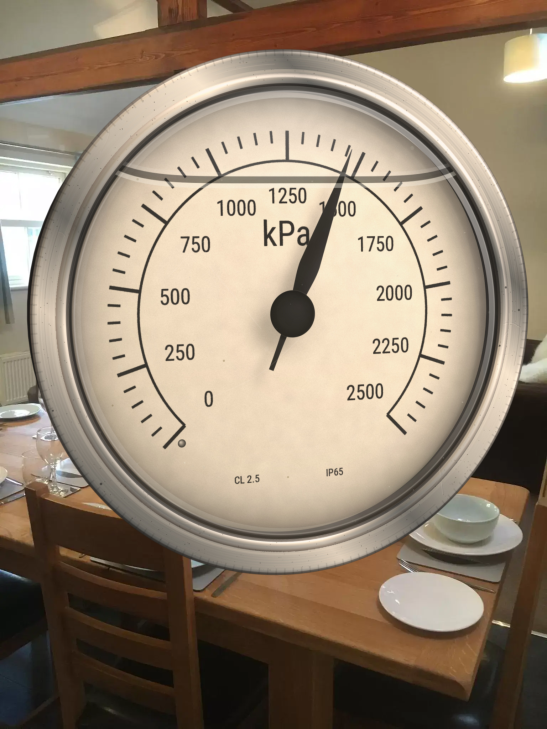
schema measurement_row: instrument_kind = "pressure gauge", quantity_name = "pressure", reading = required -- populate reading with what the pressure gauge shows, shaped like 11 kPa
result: 1450 kPa
